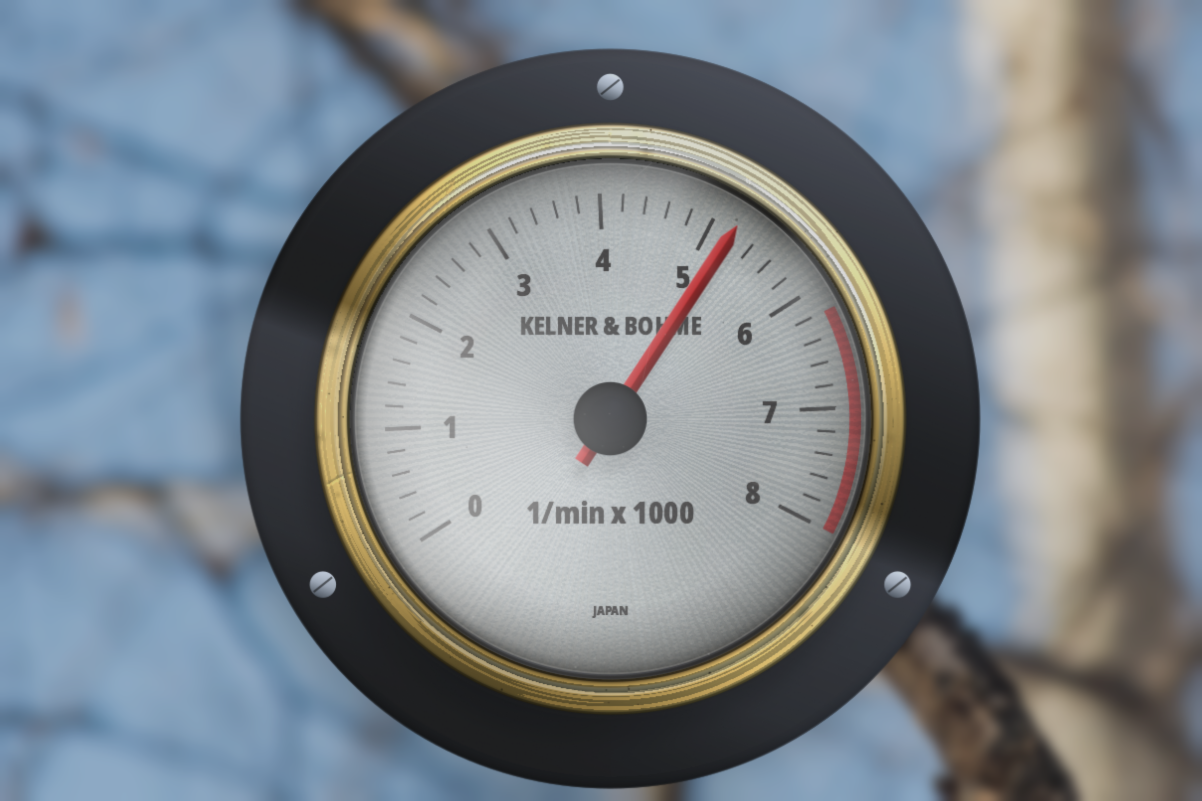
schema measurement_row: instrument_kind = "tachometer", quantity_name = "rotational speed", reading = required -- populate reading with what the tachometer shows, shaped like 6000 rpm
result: 5200 rpm
